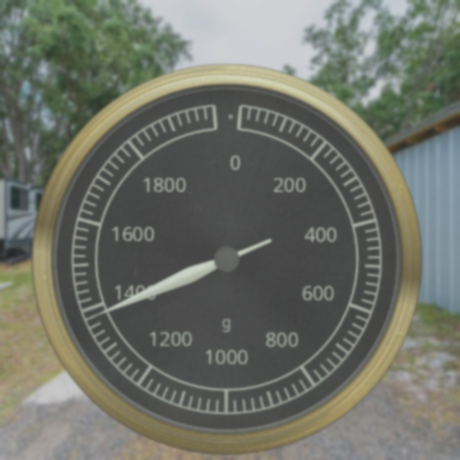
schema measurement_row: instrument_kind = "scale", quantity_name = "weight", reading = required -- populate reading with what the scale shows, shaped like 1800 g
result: 1380 g
